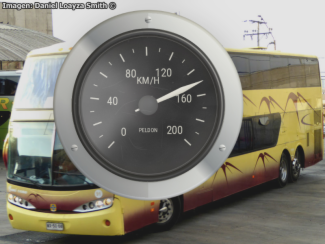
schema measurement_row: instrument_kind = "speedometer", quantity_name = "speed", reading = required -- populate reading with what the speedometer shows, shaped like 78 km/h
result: 150 km/h
